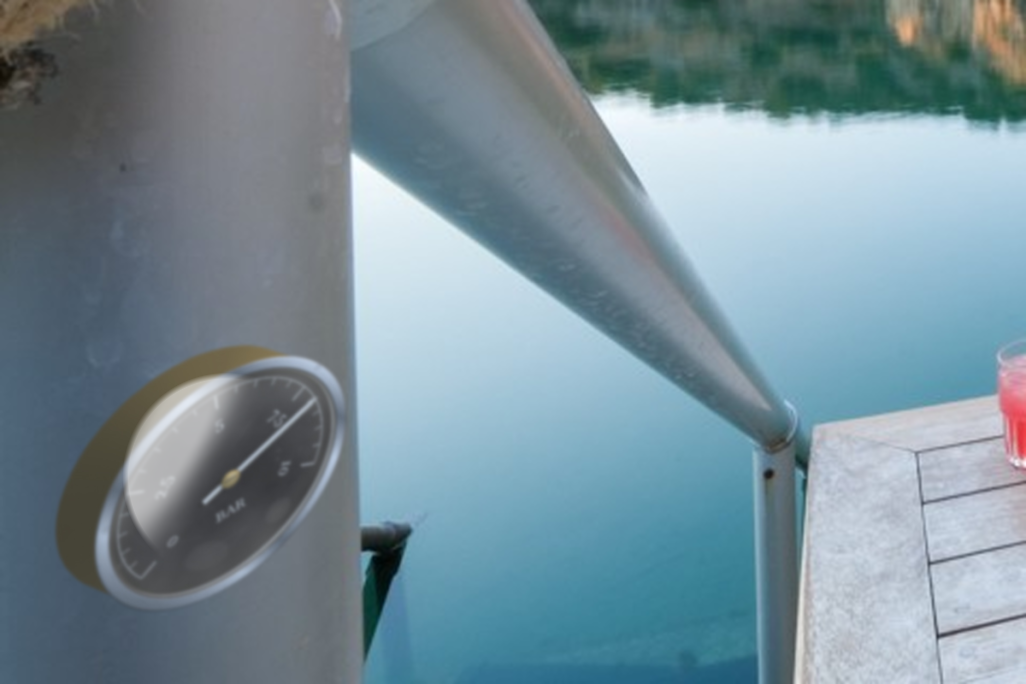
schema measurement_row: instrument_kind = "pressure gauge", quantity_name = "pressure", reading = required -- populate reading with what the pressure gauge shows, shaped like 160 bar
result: 8 bar
